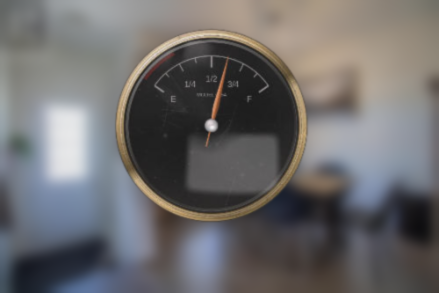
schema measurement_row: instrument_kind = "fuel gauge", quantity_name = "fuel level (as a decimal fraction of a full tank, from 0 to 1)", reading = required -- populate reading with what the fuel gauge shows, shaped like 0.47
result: 0.625
